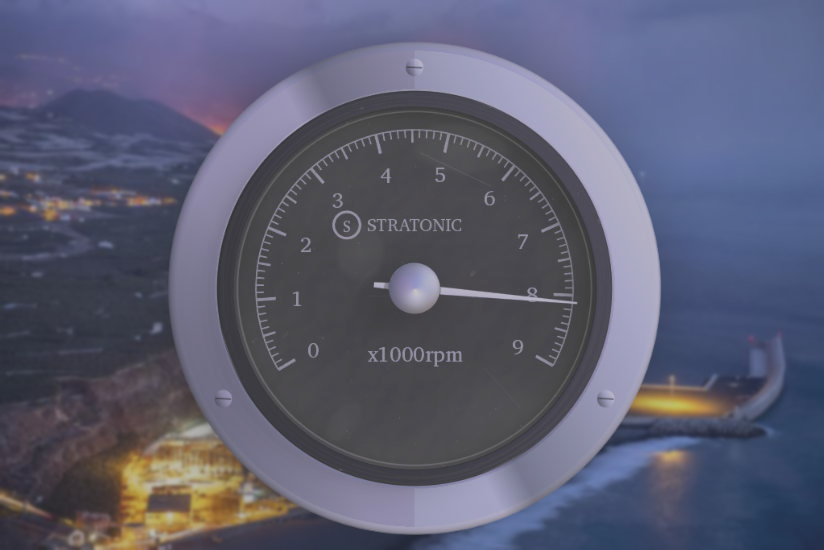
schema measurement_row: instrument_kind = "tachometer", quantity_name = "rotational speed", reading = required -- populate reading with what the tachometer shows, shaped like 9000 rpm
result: 8100 rpm
